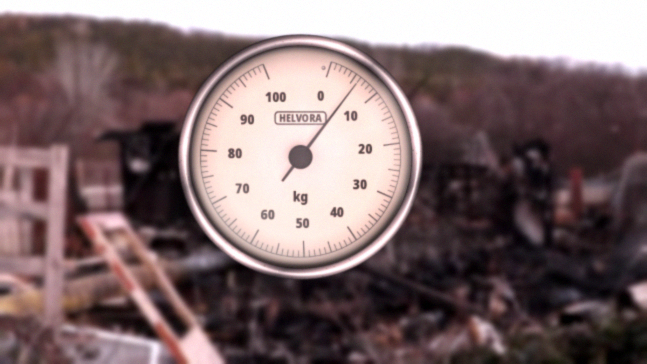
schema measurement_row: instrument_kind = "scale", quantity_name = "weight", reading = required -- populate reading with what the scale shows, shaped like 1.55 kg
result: 6 kg
